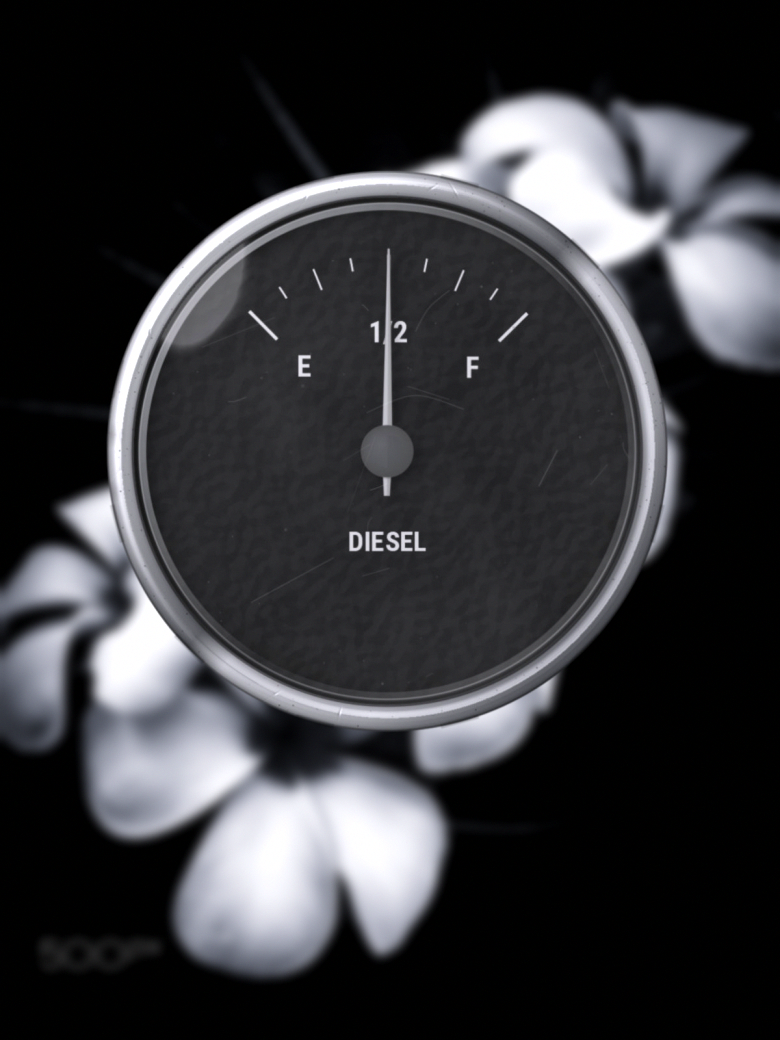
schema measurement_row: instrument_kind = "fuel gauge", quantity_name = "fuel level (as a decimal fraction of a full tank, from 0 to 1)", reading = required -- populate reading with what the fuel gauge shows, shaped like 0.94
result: 0.5
